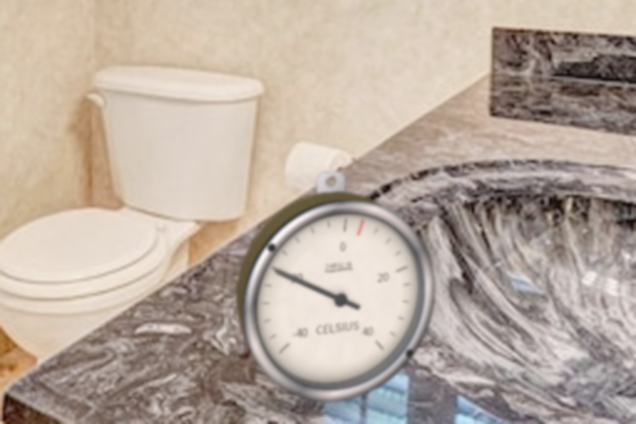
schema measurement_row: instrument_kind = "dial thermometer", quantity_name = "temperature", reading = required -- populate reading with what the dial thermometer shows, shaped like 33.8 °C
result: -20 °C
